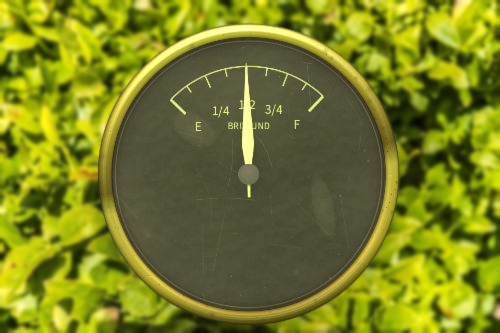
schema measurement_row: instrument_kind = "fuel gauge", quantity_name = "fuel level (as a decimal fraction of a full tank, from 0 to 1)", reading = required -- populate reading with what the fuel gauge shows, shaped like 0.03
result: 0.5
